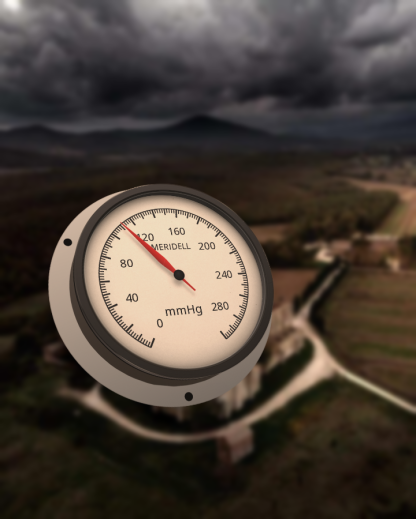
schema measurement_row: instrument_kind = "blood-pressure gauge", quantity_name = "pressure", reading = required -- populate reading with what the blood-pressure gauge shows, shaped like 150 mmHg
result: 110 mmHg
